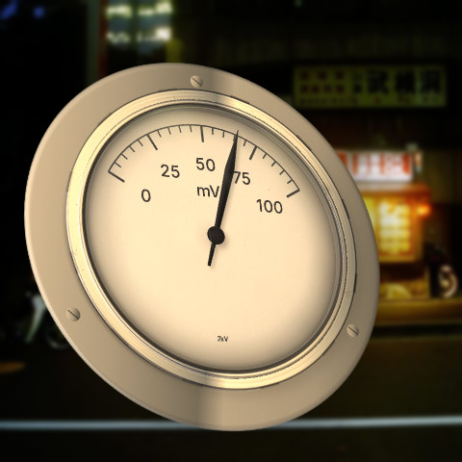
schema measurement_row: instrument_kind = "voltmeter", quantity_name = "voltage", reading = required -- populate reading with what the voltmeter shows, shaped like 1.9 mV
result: 65 mV
